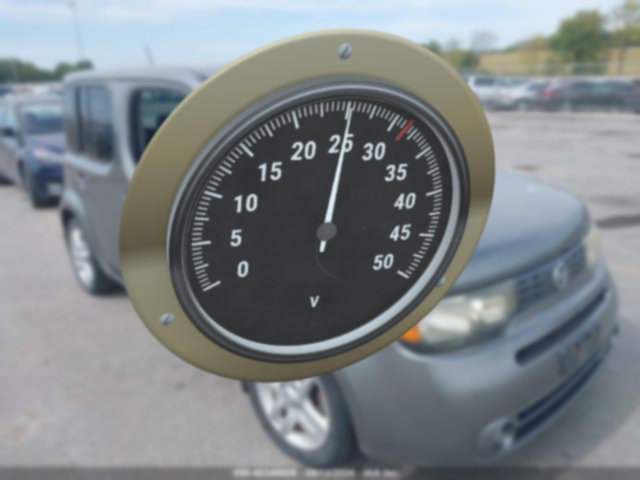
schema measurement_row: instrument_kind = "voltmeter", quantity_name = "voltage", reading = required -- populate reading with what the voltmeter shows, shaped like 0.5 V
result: 25 V
